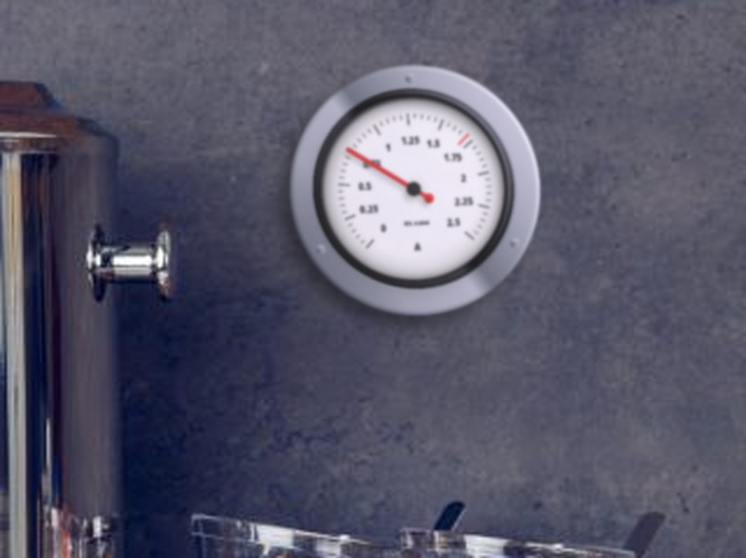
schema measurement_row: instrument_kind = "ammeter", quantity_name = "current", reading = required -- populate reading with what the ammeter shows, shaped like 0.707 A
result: 0.75 A
